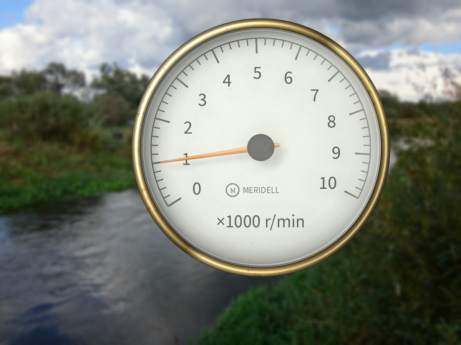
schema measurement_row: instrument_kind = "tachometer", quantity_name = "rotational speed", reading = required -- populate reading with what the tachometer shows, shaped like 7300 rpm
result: 1000 rpm
